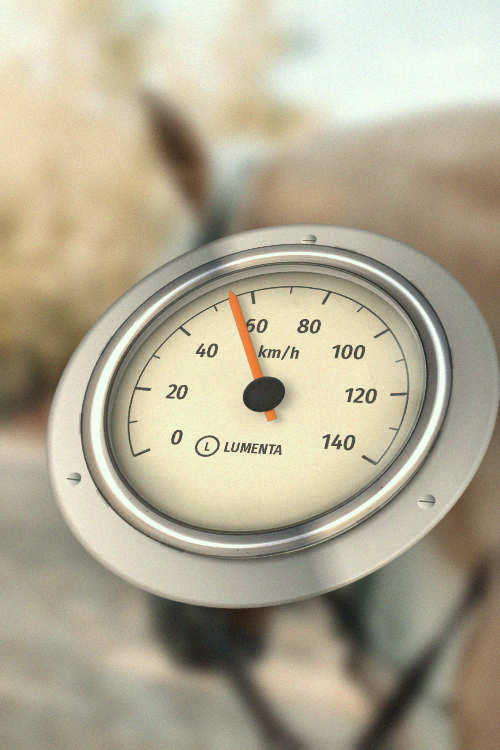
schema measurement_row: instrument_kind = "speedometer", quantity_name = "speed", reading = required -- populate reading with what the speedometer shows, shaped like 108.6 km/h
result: 55 km/h
